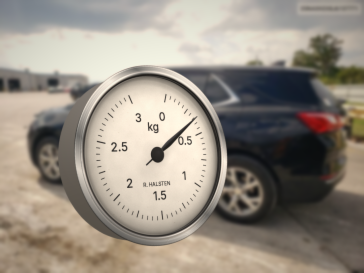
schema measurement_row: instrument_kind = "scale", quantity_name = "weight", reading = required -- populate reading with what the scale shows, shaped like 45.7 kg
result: 0.35 kg
